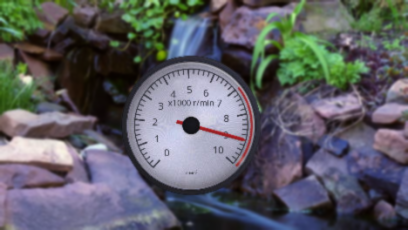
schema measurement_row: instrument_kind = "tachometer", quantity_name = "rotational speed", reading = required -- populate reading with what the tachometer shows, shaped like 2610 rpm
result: 9000 rpm
